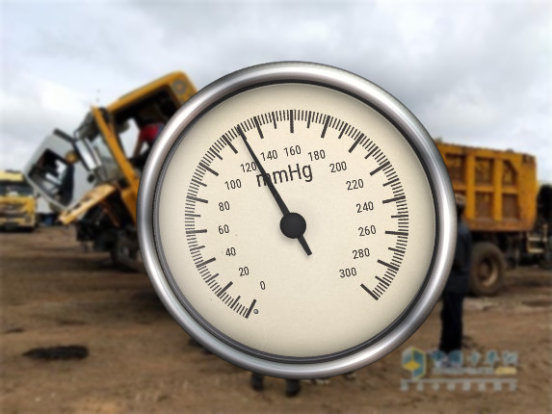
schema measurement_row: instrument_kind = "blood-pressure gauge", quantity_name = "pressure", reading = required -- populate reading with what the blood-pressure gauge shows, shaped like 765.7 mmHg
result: 130 mmHg
